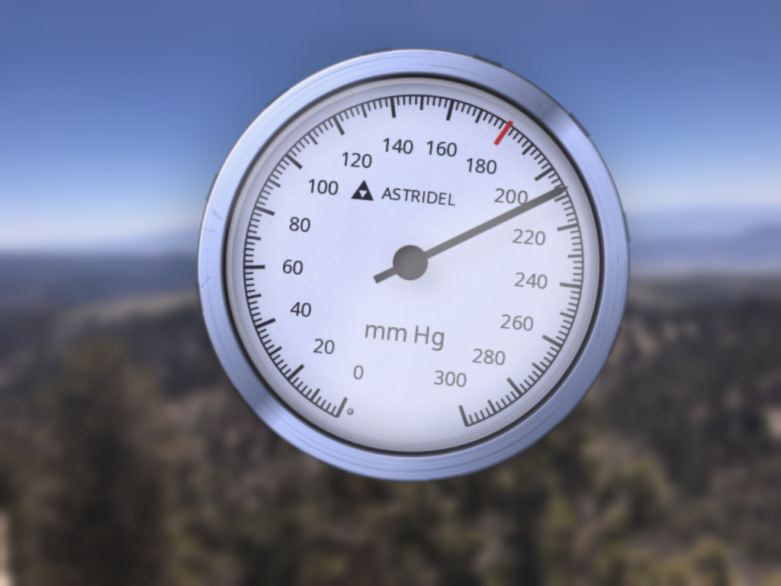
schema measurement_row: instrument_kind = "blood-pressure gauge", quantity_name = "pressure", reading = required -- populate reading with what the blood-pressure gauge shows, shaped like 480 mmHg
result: 208 mmHg
